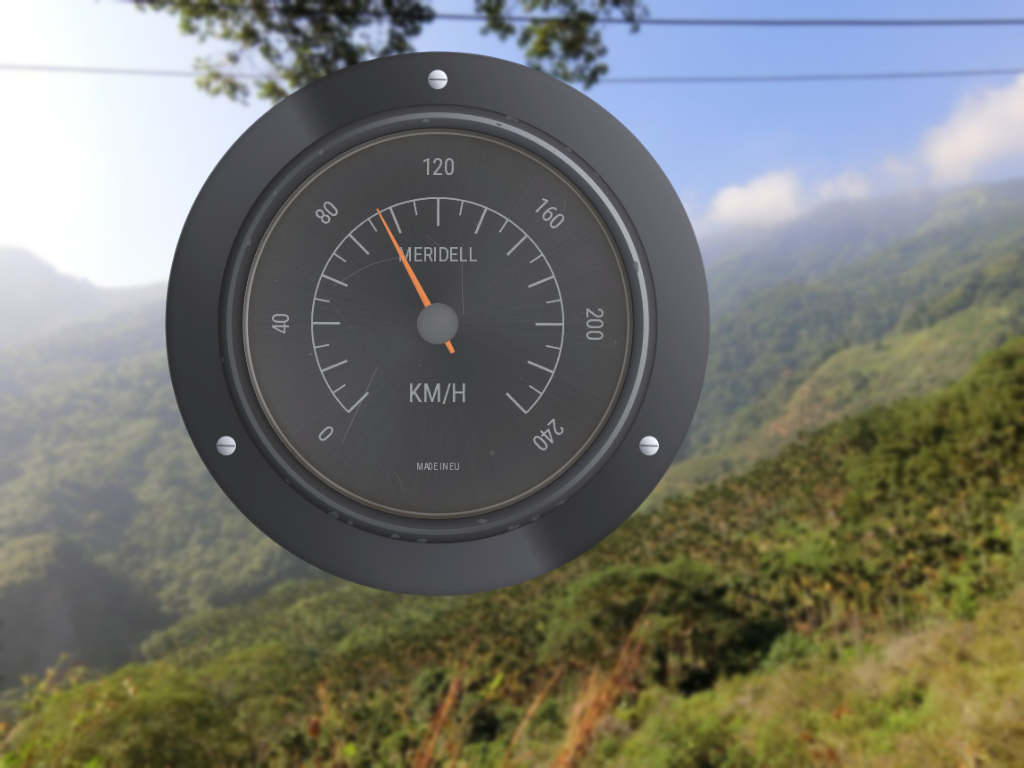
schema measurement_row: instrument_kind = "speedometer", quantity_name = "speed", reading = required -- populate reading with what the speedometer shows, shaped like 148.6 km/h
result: 95 km/h
